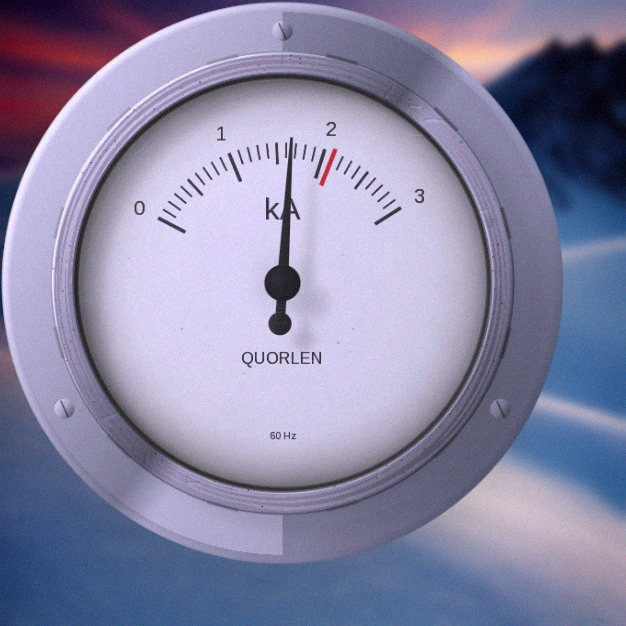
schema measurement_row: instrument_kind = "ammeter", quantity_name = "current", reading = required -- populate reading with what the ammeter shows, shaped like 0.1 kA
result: 1.65 kA
